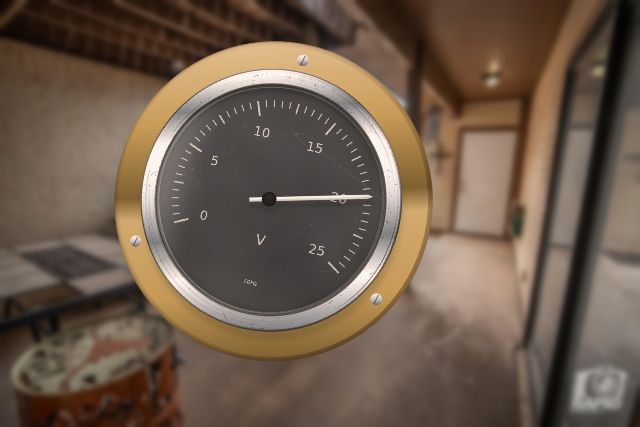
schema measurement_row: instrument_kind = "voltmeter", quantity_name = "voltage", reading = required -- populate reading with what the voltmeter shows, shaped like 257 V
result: 20 V
